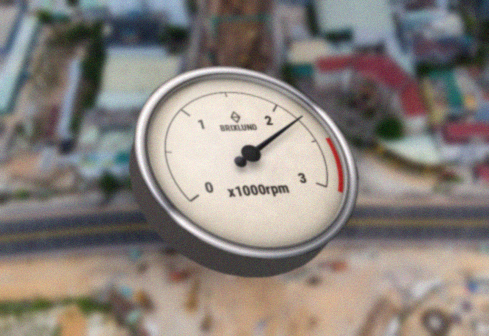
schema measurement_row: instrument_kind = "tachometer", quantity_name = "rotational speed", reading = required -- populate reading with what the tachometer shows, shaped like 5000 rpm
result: 2250 rpm
